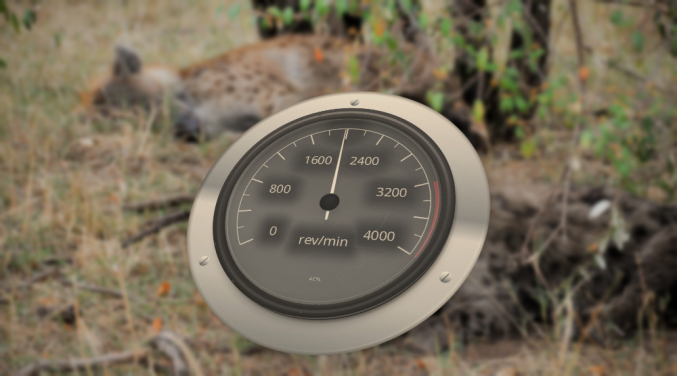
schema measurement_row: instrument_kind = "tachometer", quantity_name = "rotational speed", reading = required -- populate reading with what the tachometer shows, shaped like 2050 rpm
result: 2000 rpm
